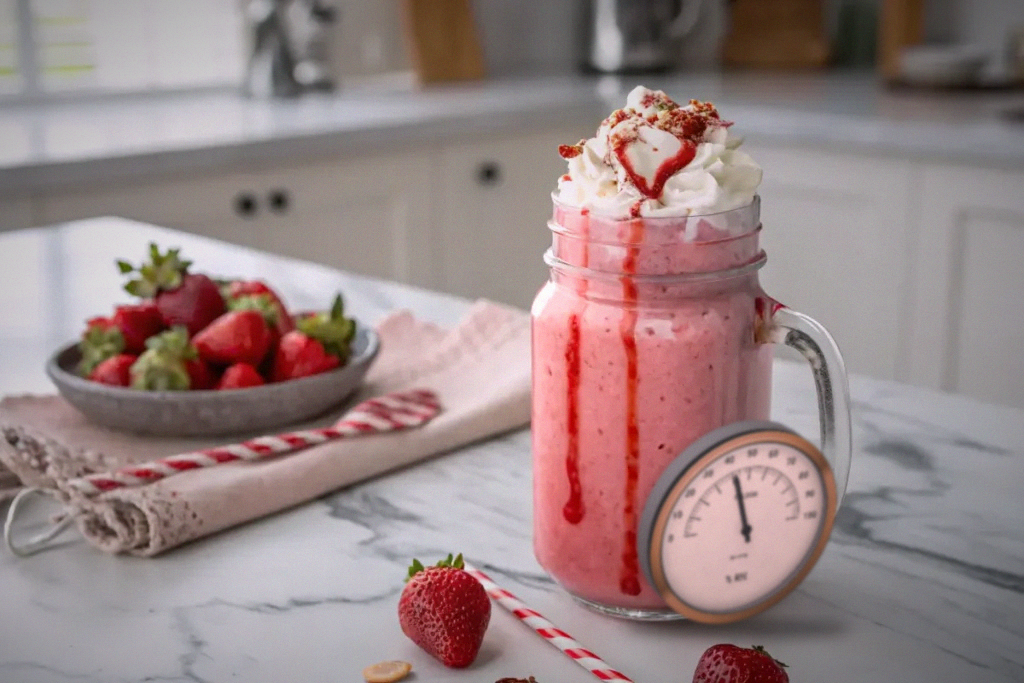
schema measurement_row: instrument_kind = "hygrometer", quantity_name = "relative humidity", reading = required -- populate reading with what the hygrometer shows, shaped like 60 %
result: 40 %
